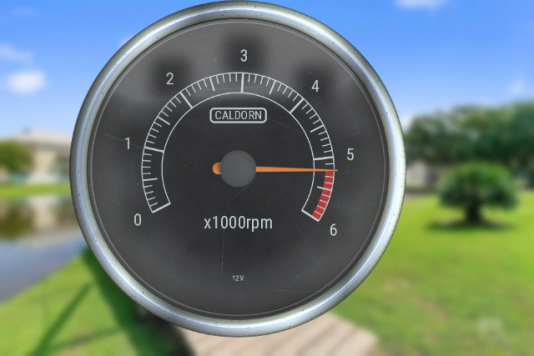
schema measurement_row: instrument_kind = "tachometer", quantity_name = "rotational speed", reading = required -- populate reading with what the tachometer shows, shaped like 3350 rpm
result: 5200 rpm
